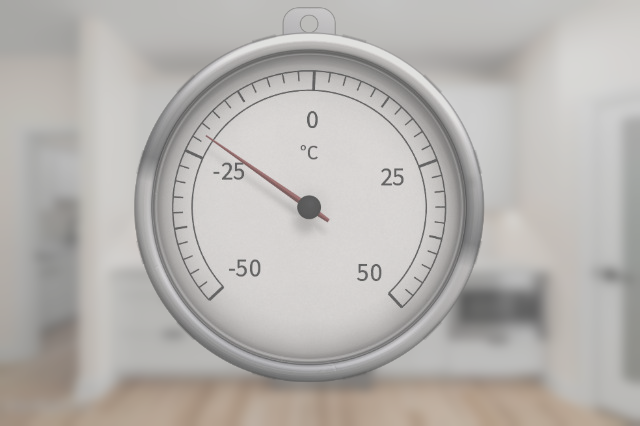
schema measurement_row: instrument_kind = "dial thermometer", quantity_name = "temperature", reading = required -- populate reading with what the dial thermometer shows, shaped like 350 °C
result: -21.25 °C
